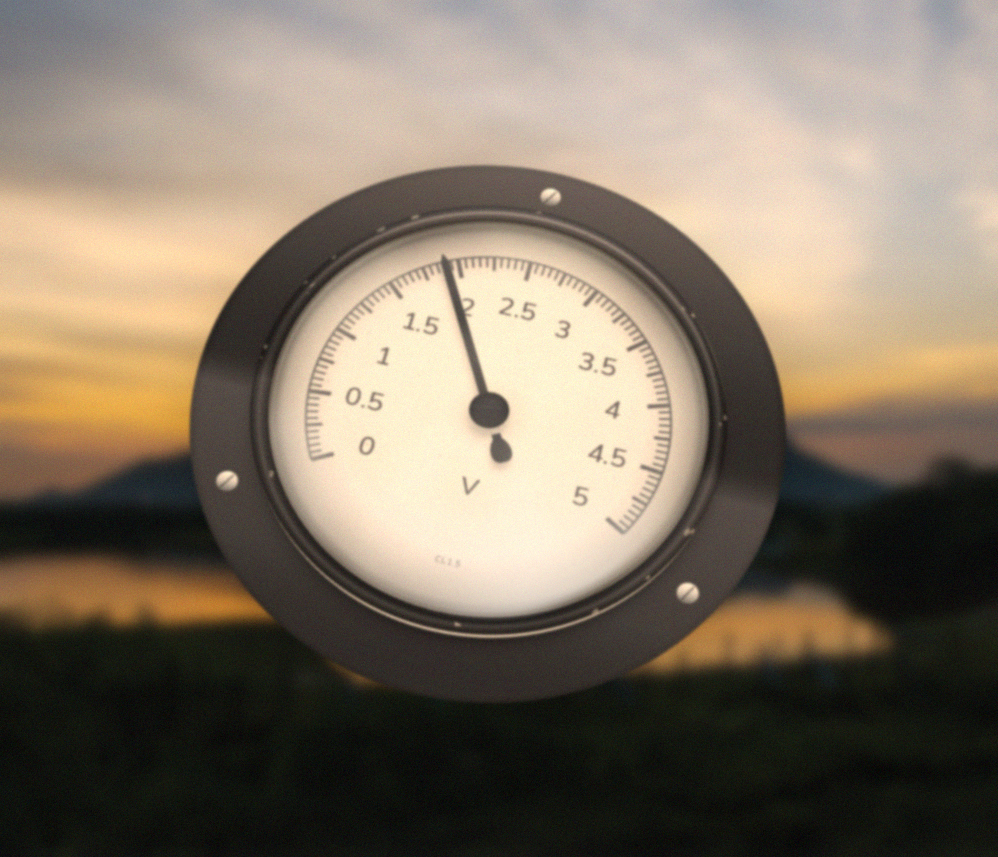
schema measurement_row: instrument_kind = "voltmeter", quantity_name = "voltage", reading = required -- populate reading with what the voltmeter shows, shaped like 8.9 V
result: 1.9 V
